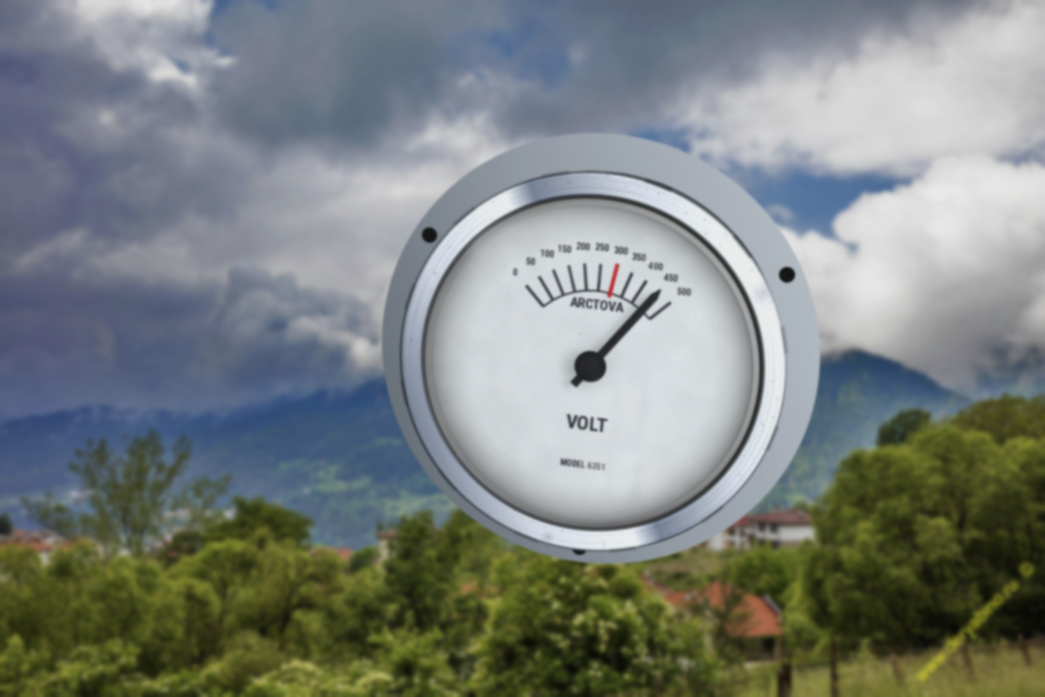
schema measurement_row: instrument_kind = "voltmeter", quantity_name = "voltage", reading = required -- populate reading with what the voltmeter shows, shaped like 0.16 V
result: 450 V
